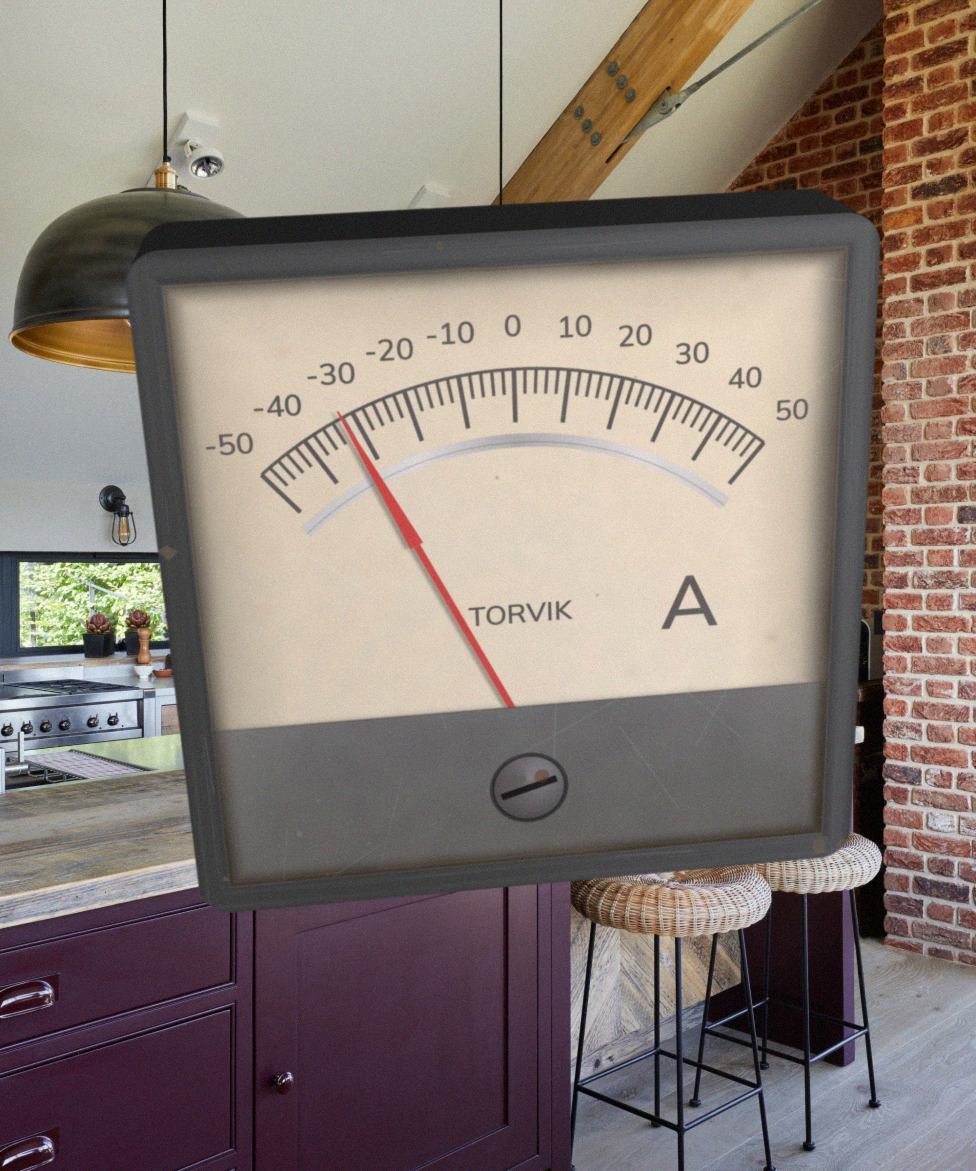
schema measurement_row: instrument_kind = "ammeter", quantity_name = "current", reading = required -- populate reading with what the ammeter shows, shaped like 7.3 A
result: -32 A
